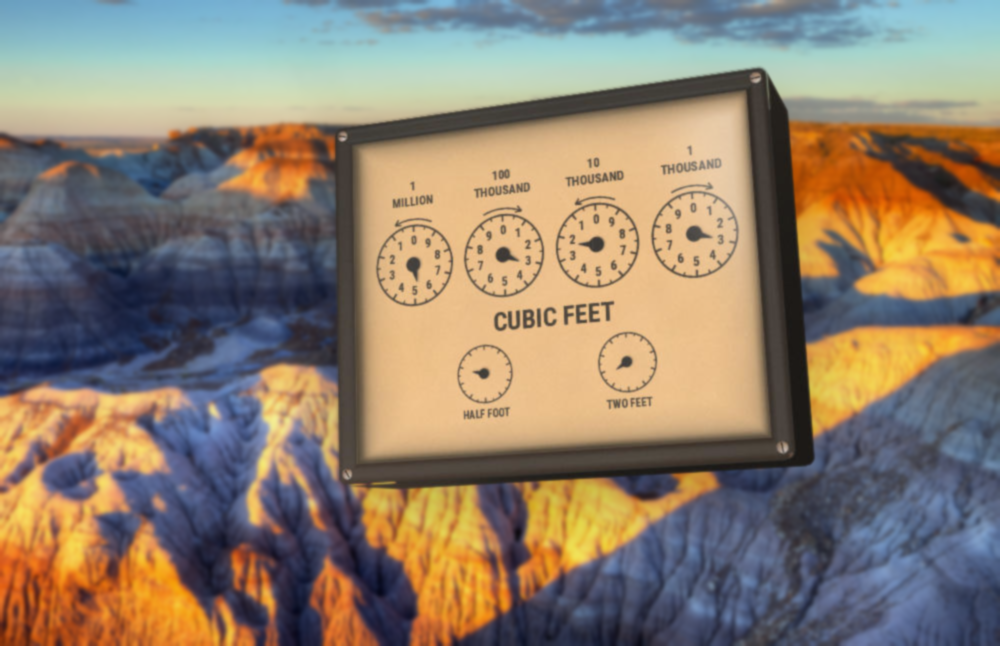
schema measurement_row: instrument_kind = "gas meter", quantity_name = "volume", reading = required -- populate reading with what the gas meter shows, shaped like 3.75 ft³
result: 532300 ft³
